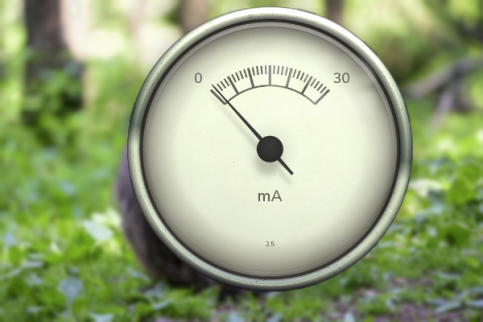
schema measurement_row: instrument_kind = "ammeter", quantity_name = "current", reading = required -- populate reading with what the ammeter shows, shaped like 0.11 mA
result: 1 mA
